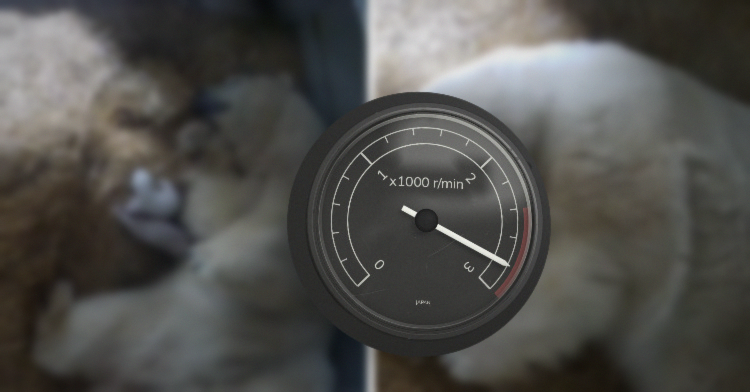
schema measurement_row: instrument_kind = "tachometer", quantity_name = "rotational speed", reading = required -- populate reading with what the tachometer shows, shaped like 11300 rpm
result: 2800 rpm
